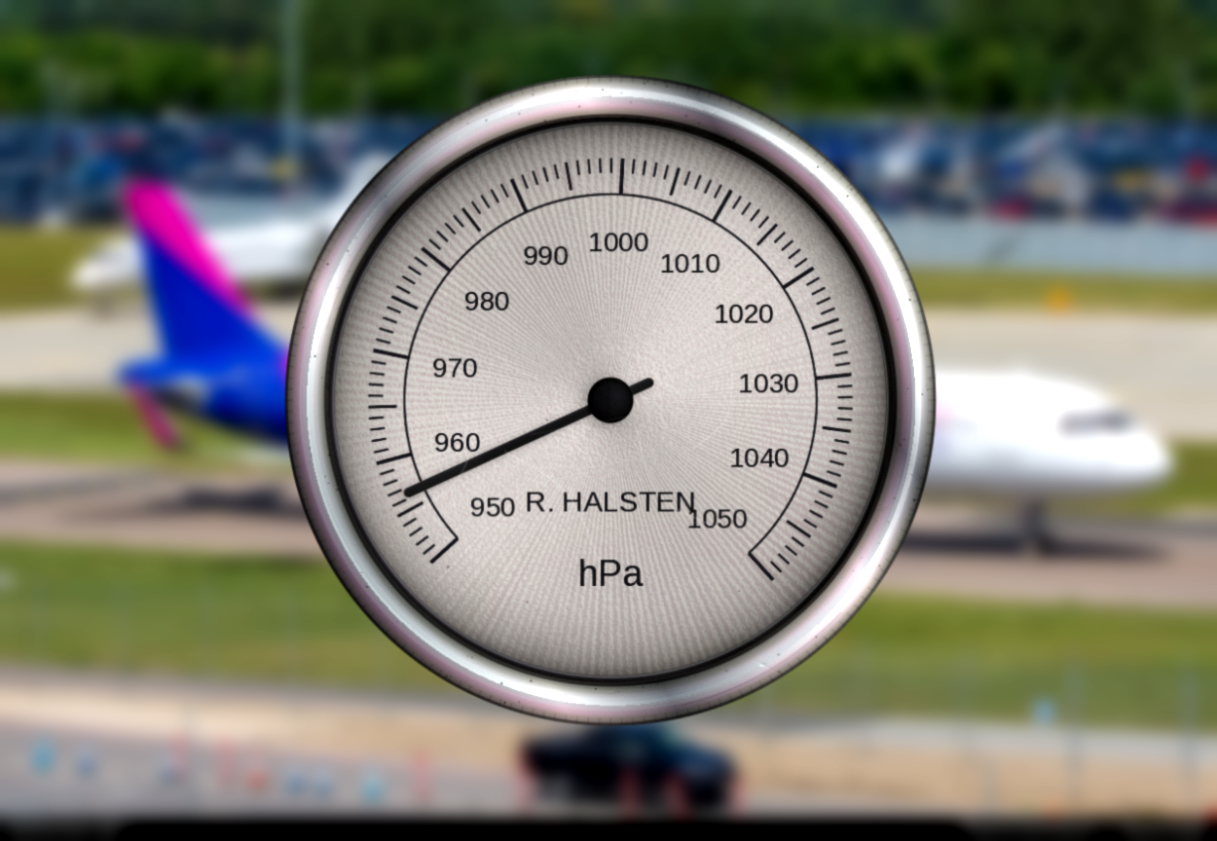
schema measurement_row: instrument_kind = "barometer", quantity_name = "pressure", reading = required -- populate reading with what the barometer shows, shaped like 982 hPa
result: 956.5 hPa
